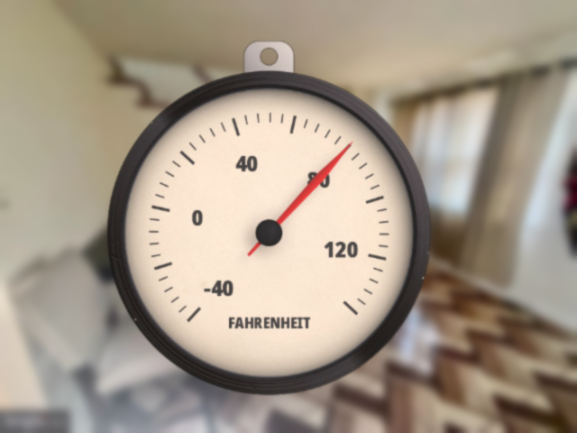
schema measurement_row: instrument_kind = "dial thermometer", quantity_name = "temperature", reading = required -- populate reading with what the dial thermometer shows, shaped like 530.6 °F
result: 80 °F
